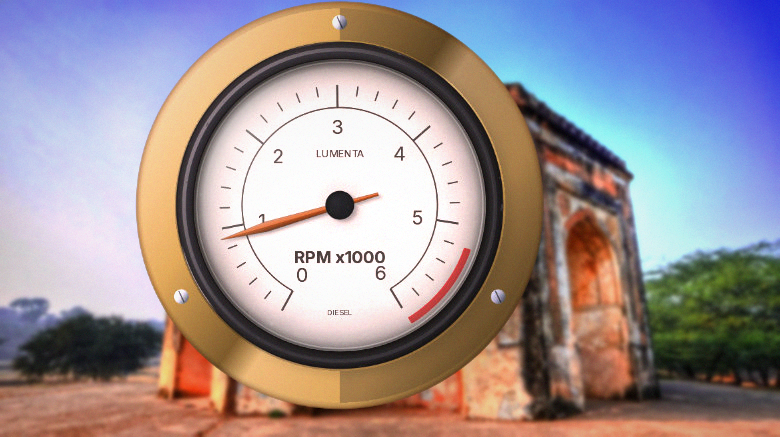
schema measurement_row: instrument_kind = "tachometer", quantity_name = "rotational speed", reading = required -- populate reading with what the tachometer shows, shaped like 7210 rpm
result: 900 rpm
